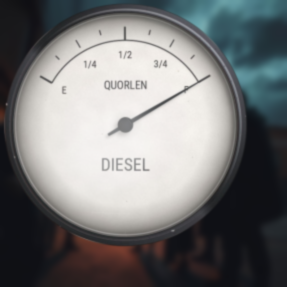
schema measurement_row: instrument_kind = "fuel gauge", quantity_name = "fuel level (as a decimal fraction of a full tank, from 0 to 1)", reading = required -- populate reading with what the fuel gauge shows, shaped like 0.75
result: 1
